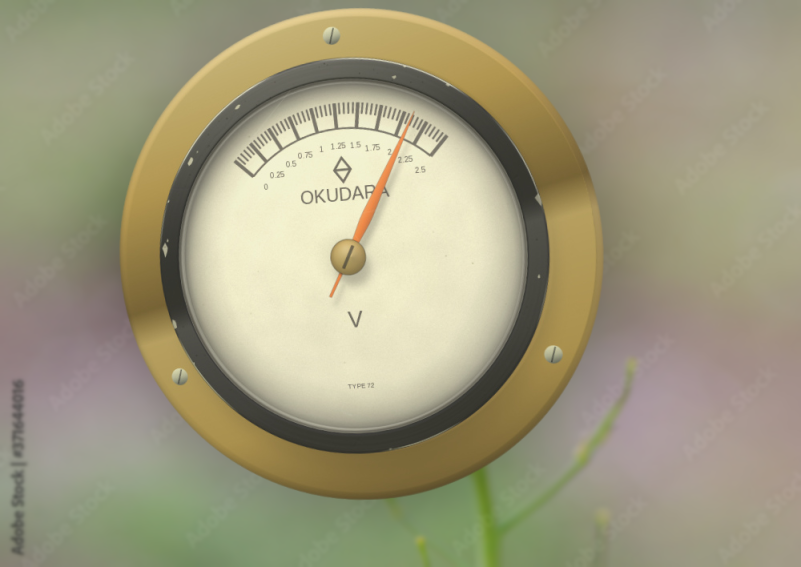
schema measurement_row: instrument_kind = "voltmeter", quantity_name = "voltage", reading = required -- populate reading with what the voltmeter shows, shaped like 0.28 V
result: 2.1 V
